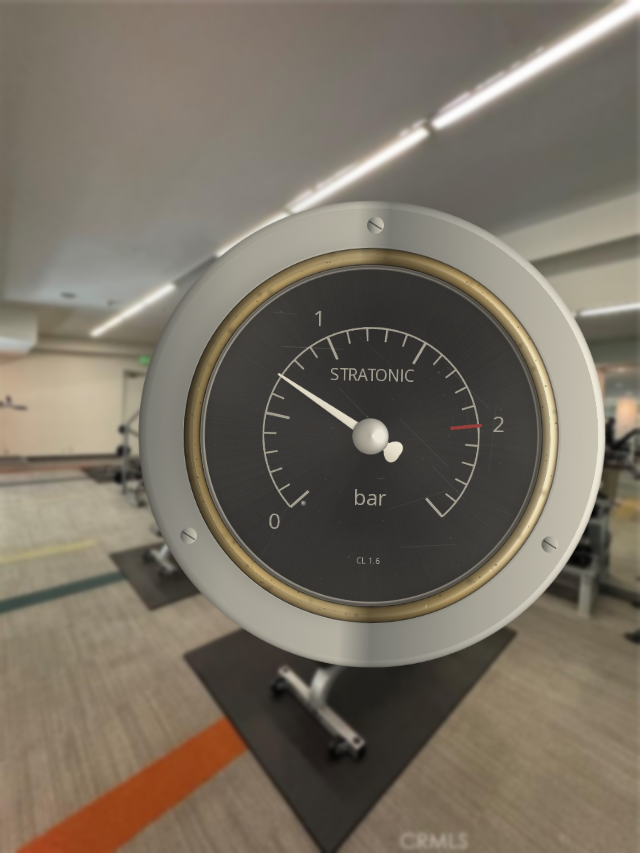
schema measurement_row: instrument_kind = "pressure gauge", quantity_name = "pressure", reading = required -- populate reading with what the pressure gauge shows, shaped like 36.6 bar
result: 0.7 bar
